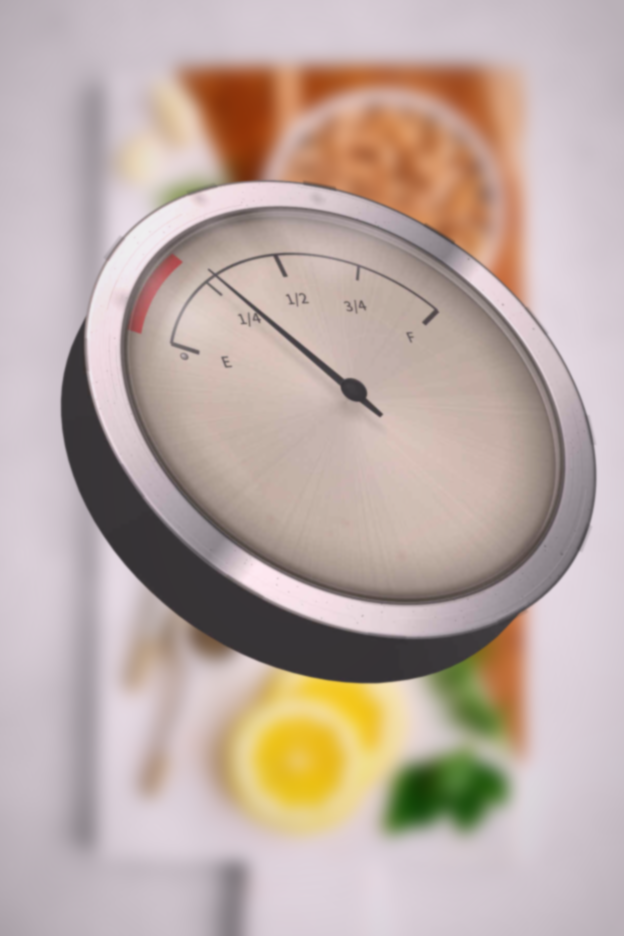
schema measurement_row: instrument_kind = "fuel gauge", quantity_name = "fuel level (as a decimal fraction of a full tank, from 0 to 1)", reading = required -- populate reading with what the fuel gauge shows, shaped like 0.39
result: 0.25
